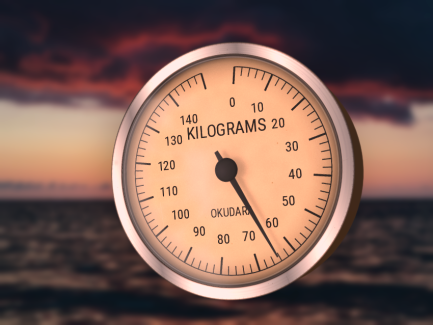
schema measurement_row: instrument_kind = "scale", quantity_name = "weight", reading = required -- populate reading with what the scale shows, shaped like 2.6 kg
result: 64 kg
